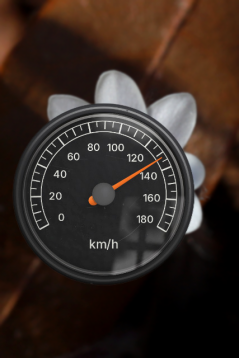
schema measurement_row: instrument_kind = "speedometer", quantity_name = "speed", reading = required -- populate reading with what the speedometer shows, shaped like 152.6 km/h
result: 132.5 km/h
